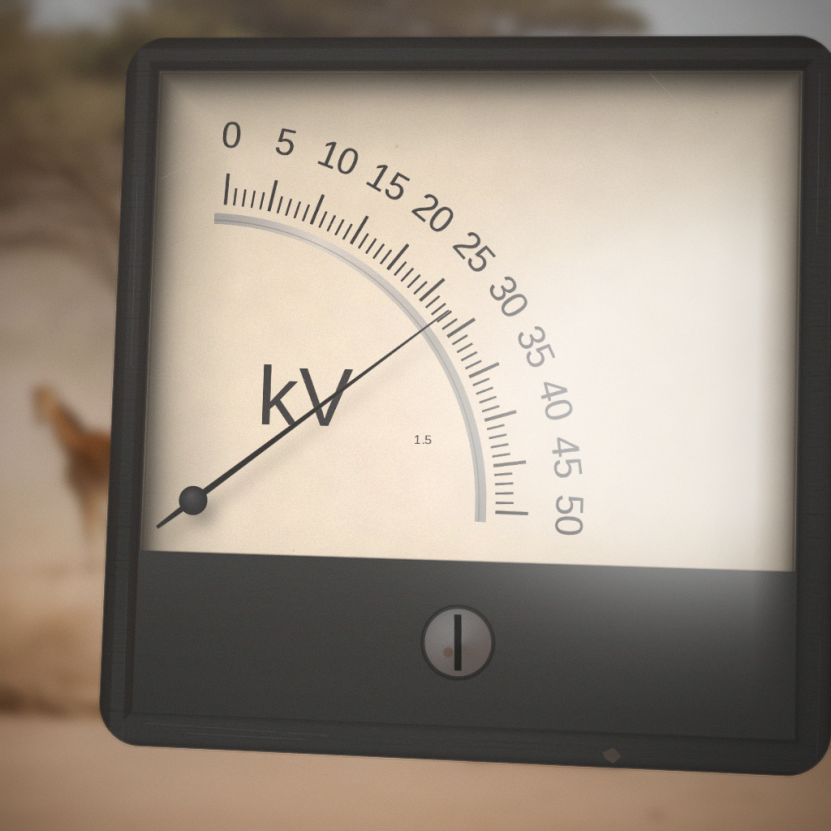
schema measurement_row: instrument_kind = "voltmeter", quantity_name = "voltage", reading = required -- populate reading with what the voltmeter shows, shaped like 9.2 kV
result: 28 kV
